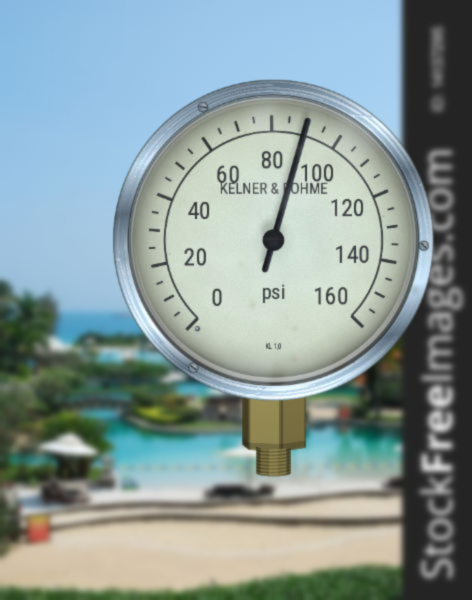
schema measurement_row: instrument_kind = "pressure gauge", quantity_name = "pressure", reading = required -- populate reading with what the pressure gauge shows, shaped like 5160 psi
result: 90 psi
